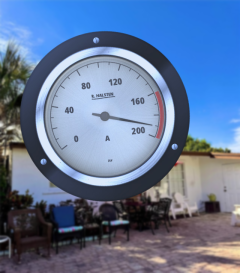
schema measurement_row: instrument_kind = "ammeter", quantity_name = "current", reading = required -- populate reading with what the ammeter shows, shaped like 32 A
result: 190 A
